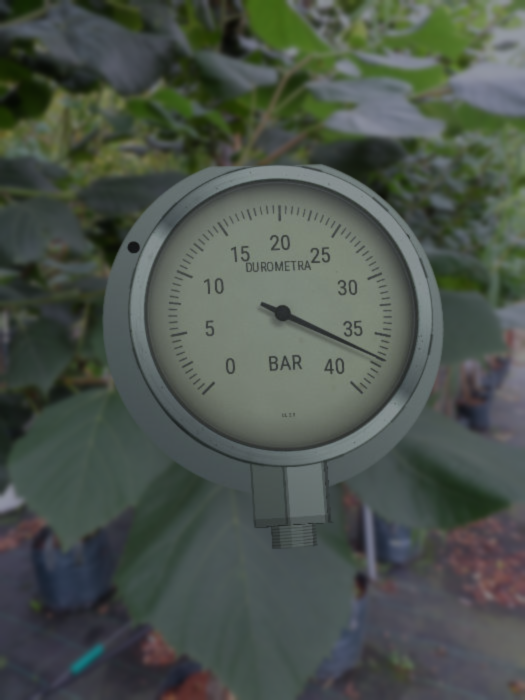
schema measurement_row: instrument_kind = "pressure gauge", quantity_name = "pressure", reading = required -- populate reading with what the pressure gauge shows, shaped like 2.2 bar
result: 37 bar
